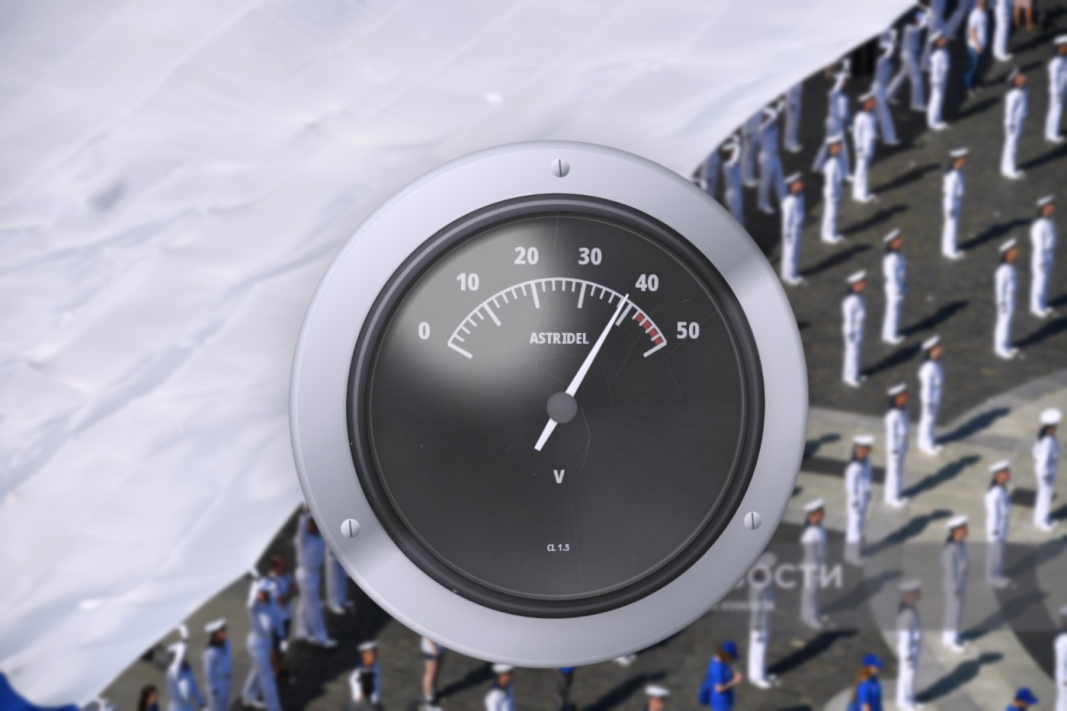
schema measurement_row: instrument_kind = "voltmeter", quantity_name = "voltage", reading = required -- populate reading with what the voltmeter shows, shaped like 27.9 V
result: 38 V
